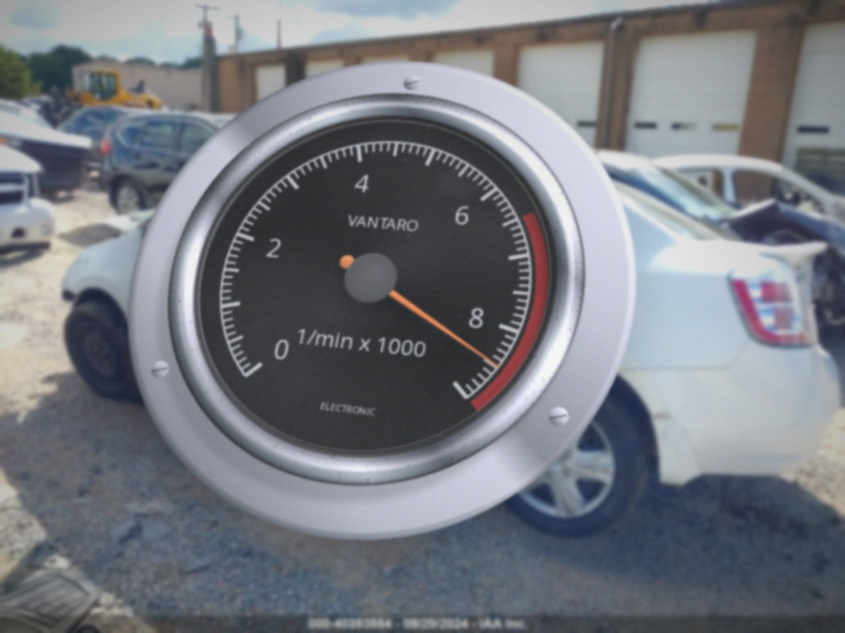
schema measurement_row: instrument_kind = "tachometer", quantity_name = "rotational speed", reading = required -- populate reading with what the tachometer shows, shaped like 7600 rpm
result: 8500 rpm
